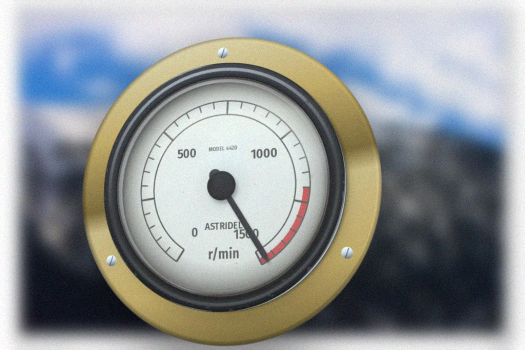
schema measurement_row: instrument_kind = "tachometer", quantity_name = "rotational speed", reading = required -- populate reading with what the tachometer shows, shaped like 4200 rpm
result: 1475 rpm
